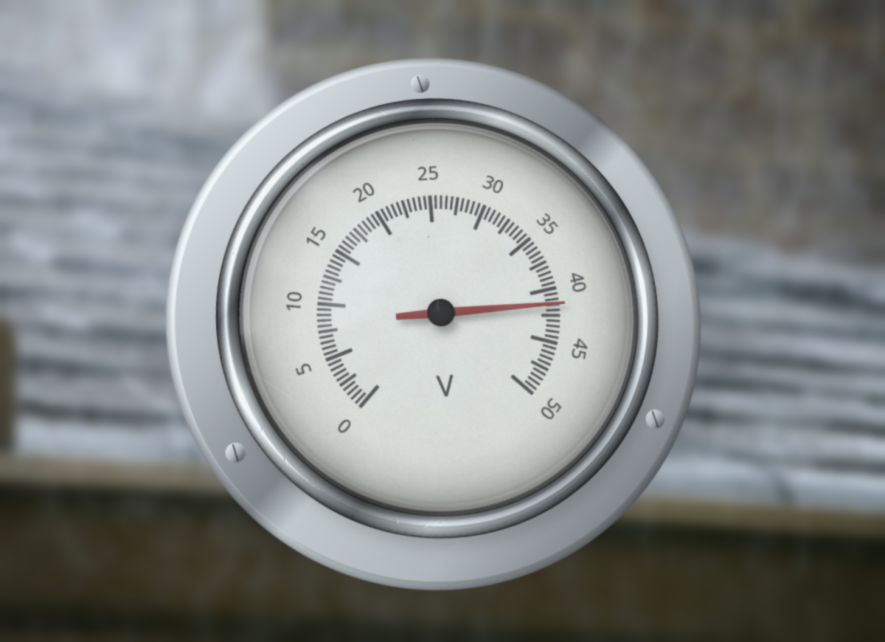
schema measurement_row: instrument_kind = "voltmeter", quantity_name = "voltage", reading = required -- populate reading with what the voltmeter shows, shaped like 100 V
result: 41.5 V
